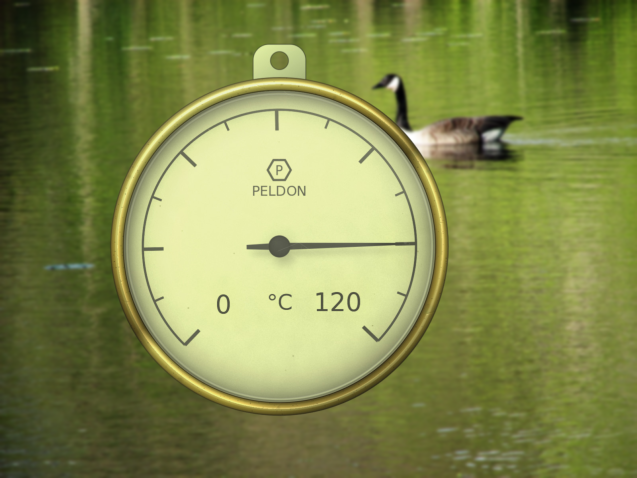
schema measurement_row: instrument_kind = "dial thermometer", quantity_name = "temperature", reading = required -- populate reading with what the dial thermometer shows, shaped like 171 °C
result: 100 °C
